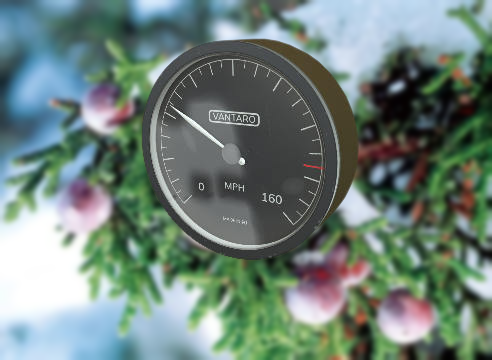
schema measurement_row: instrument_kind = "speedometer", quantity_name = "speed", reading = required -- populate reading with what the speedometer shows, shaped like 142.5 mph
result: 45 mph
